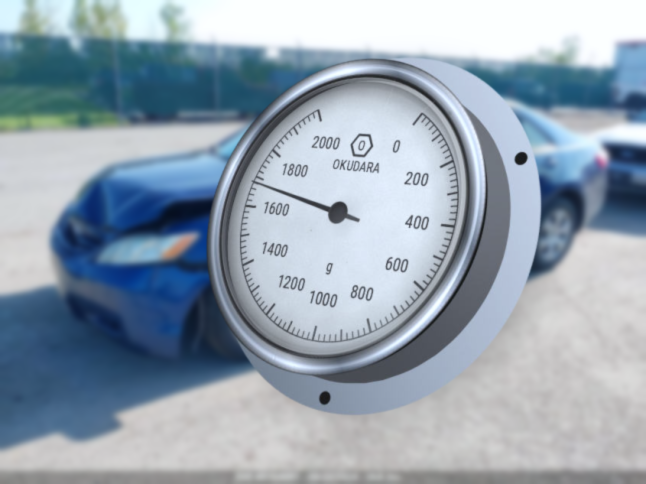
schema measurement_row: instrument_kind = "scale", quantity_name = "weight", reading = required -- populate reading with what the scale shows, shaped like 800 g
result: 1680 g
